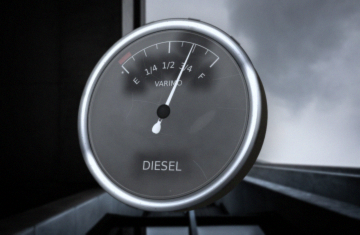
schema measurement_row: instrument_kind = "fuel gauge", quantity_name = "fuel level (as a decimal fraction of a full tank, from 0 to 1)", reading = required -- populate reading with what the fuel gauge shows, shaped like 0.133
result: 0.75
